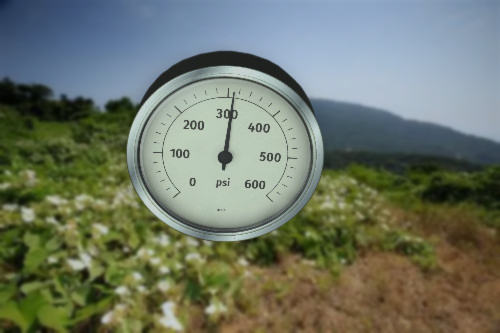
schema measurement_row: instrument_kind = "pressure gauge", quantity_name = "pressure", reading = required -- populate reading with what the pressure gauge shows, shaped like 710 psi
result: 310 psi
